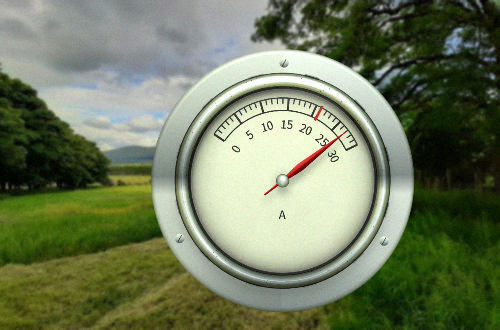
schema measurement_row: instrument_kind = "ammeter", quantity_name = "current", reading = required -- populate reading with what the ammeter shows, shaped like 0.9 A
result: 27 A
